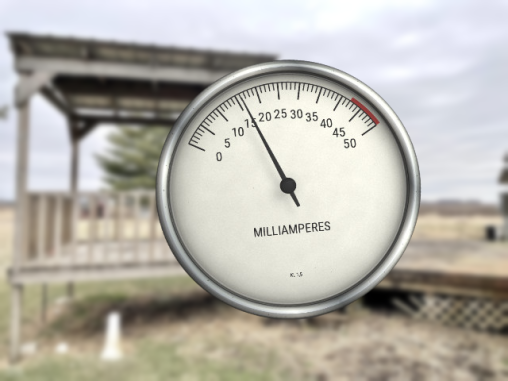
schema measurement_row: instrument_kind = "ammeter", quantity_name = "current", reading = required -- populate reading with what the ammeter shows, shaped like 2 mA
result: 16 mA
